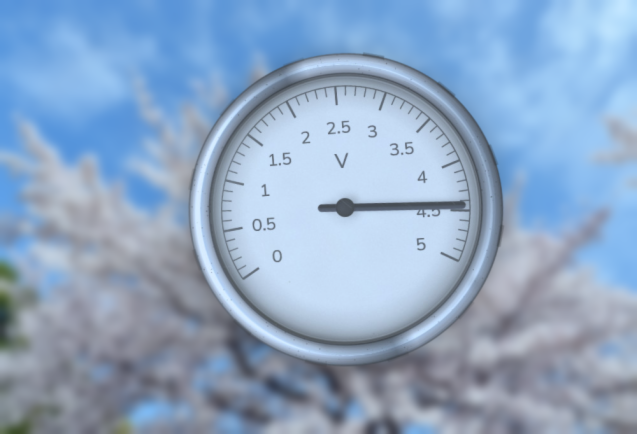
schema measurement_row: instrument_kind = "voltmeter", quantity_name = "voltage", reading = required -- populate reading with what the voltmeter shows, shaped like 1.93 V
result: 4.45 V
